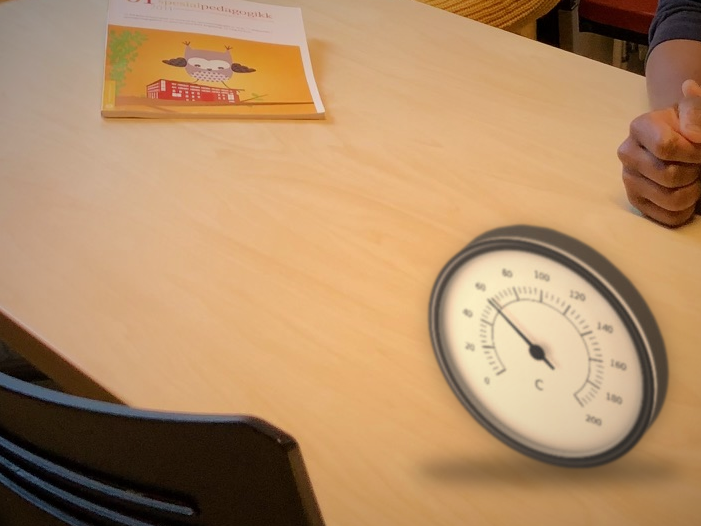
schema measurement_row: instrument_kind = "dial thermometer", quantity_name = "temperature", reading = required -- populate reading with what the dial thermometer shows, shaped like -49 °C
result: 60 °C
